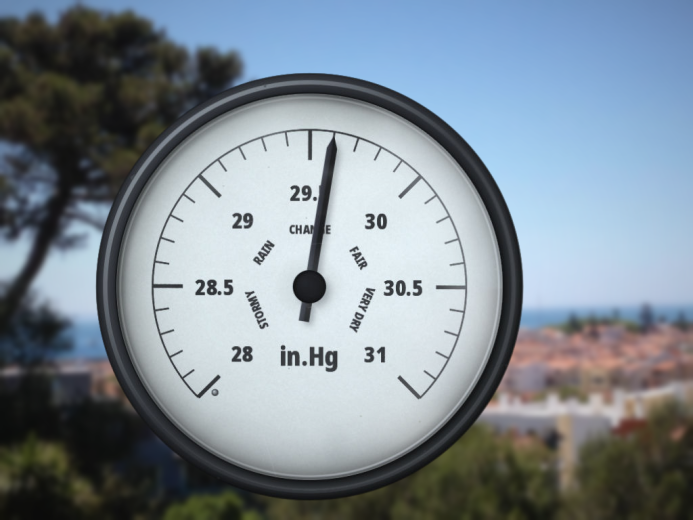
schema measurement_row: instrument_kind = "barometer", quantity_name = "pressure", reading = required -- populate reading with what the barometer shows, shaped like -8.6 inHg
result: 29.6 inHg
